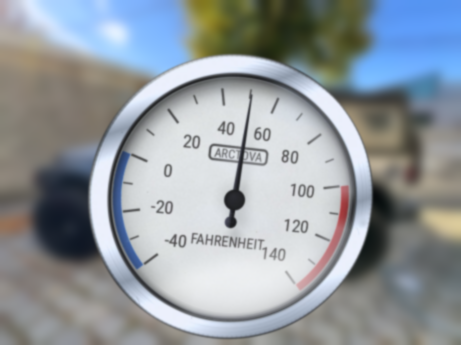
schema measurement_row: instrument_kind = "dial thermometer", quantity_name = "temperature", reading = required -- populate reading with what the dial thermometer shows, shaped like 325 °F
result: 50 °F
